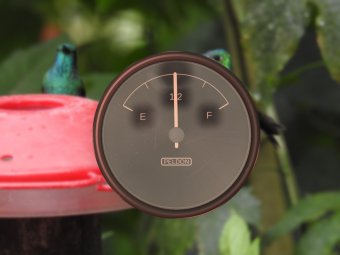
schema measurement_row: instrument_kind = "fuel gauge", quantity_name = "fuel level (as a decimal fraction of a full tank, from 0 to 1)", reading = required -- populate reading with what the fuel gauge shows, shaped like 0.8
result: 0.5
